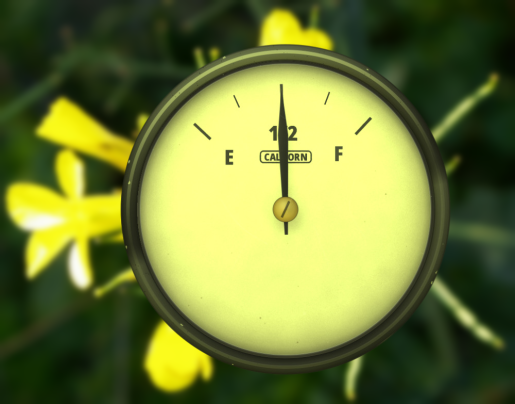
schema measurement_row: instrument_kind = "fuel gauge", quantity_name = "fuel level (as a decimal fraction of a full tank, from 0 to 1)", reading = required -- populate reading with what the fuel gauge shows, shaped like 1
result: 0.5
